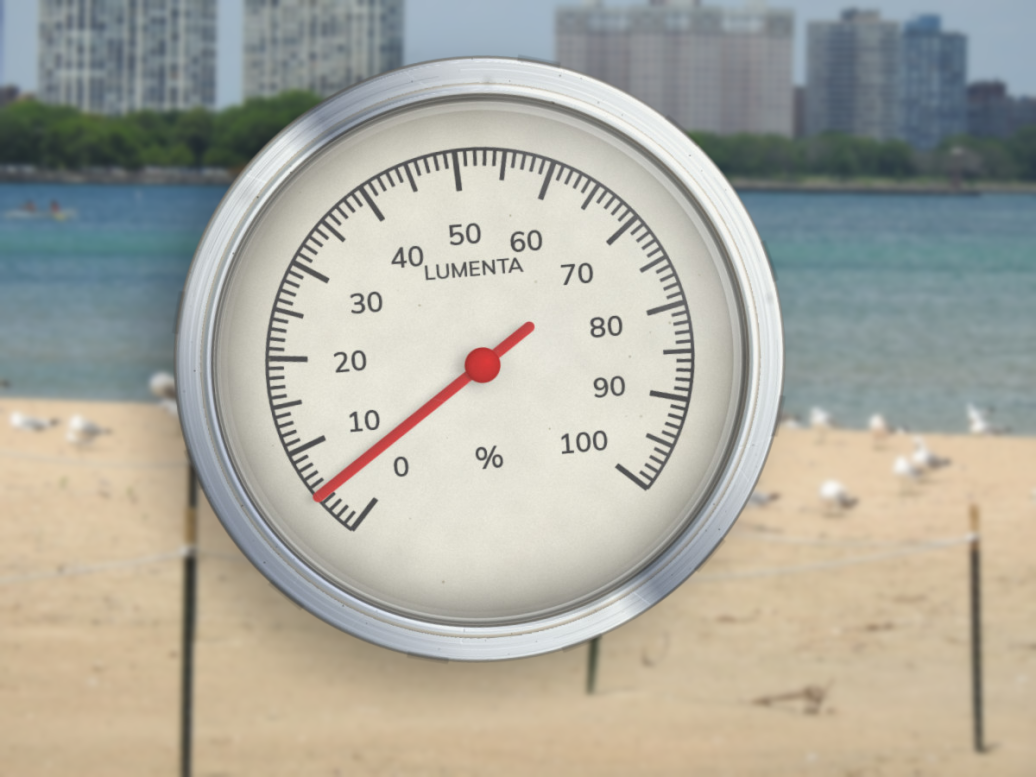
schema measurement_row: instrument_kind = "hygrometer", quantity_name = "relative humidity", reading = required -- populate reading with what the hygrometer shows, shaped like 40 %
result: 5 %
